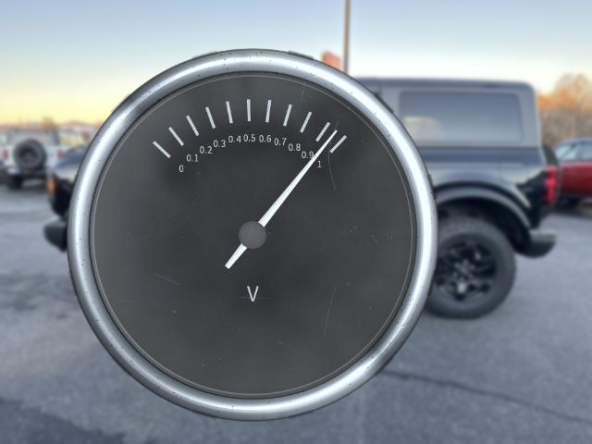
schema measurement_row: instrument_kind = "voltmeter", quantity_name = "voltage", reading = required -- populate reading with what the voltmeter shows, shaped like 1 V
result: 0.95 V
